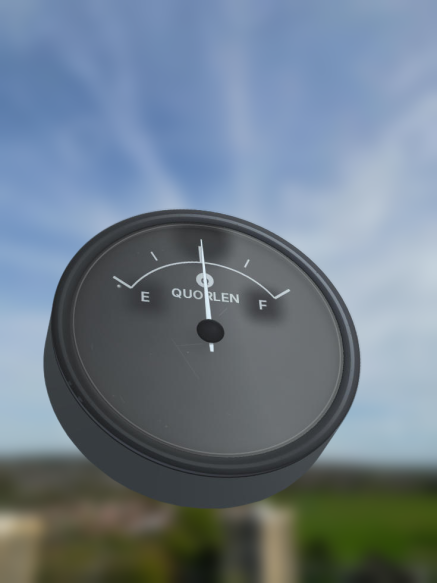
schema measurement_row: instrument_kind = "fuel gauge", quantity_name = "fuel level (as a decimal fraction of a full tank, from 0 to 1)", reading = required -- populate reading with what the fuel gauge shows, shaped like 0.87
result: 0.5
